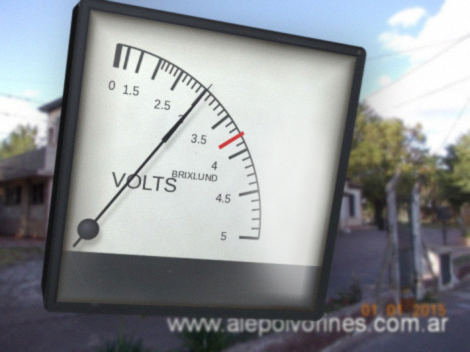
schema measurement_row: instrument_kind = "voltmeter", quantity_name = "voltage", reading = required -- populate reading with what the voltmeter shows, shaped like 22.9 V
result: 3 V
